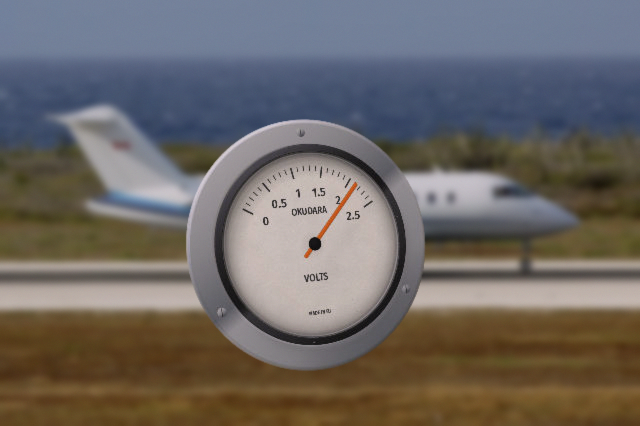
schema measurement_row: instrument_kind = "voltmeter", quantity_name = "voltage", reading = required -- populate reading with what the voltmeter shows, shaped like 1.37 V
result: 2.1 V
